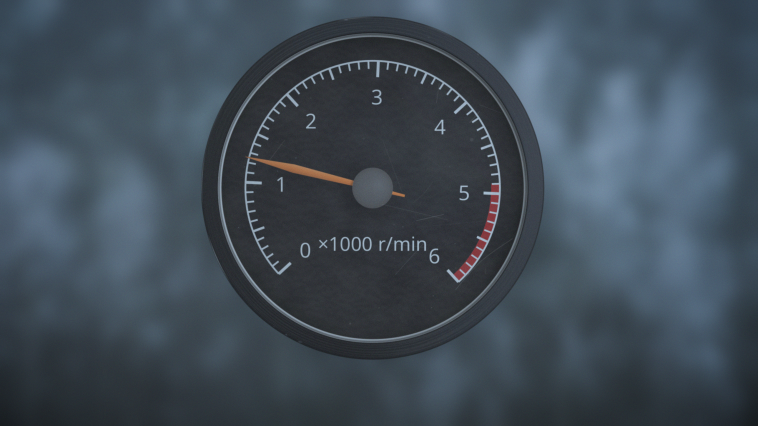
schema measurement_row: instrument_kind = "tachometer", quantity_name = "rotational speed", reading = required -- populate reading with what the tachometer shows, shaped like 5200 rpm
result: 1250 rpm
